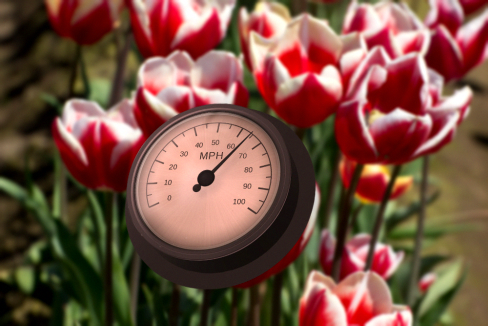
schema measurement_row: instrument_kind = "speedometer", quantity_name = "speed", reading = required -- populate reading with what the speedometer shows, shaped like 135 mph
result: 65 mph
